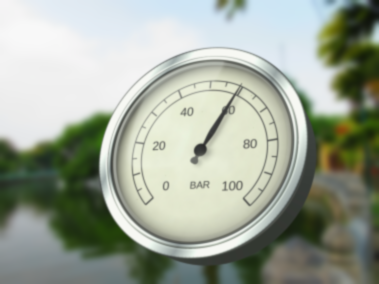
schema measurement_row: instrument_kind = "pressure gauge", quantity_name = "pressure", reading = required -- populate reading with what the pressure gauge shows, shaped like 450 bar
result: 60 bar
